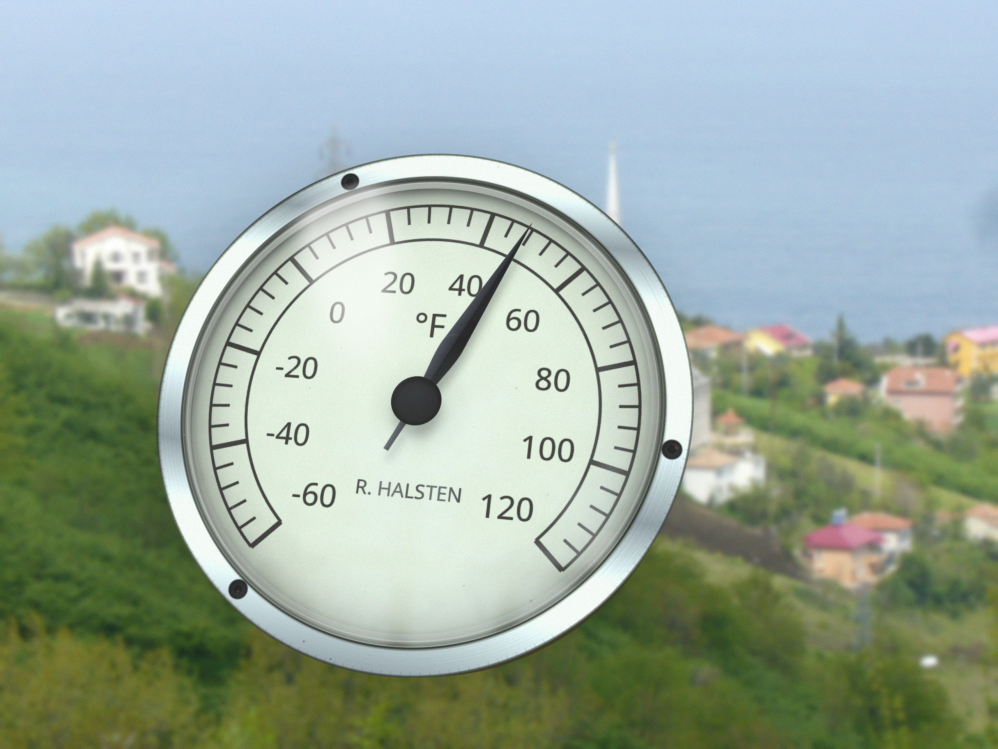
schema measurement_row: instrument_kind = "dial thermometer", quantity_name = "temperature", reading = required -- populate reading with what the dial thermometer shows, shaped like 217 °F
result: 48 °F
